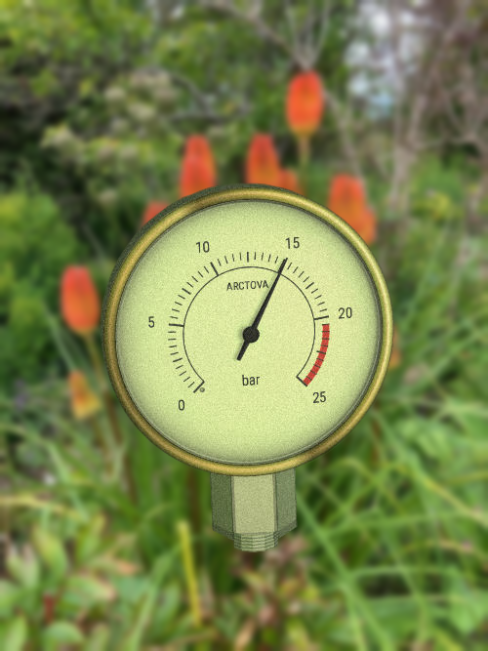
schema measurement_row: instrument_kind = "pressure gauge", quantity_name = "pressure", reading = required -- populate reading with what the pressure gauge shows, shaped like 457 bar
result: 15 bar
